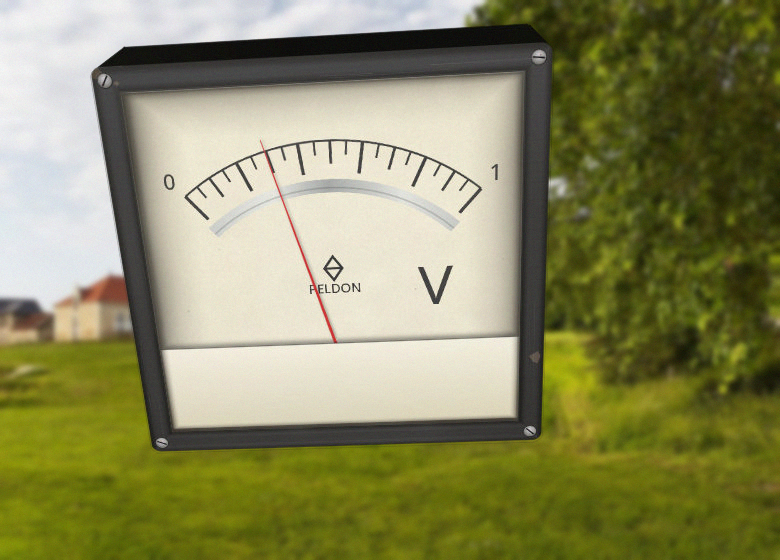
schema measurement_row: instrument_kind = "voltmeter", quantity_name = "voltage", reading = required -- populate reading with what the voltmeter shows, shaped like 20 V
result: 0.3 V
